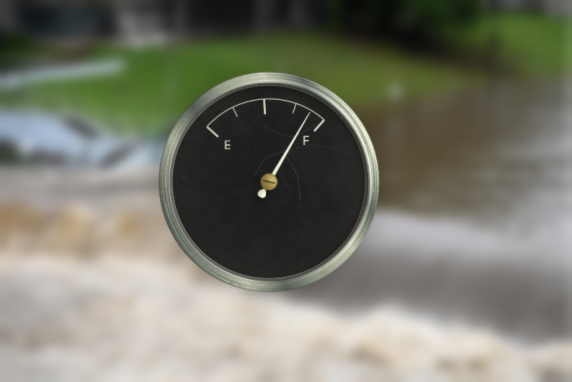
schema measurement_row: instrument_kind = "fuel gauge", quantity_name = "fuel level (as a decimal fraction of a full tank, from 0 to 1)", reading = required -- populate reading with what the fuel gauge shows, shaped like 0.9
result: 0.875
